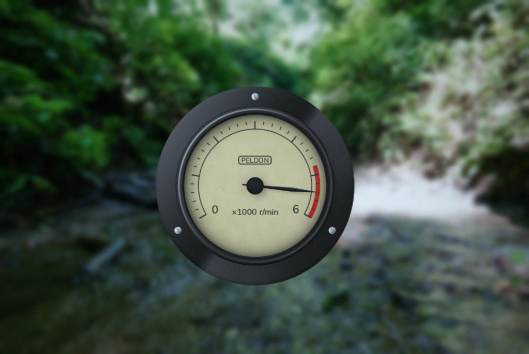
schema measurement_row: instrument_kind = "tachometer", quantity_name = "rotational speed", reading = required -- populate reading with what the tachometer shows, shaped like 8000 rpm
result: 5400 rpm
